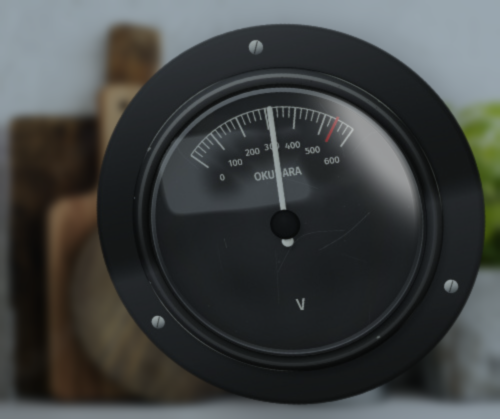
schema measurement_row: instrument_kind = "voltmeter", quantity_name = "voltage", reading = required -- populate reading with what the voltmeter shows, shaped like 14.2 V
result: 320 V
